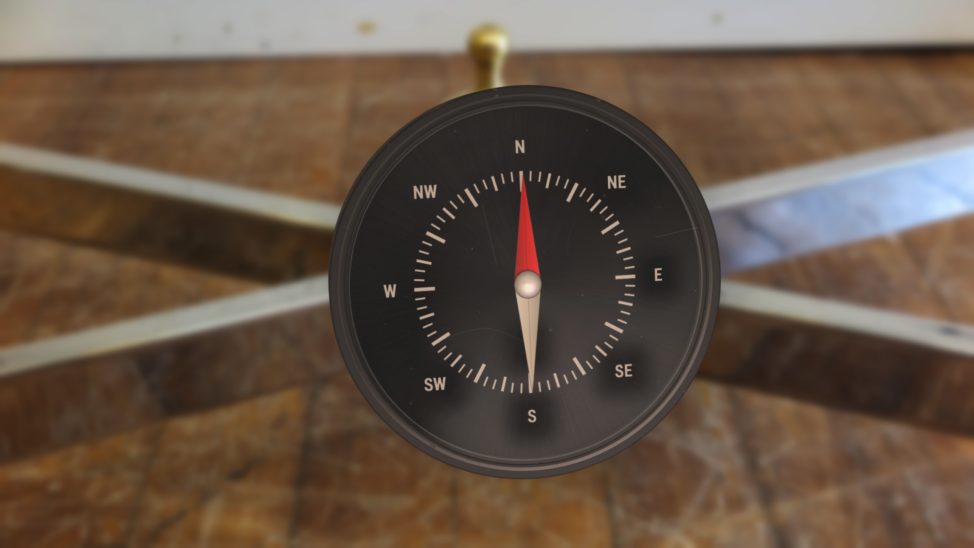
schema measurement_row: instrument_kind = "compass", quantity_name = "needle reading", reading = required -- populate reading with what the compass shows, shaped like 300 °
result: 0 °
